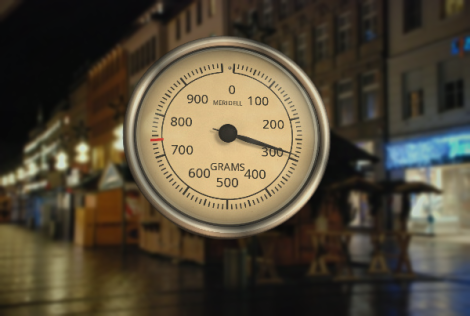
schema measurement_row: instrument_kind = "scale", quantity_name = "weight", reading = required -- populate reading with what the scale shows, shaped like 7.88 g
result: 290 g
